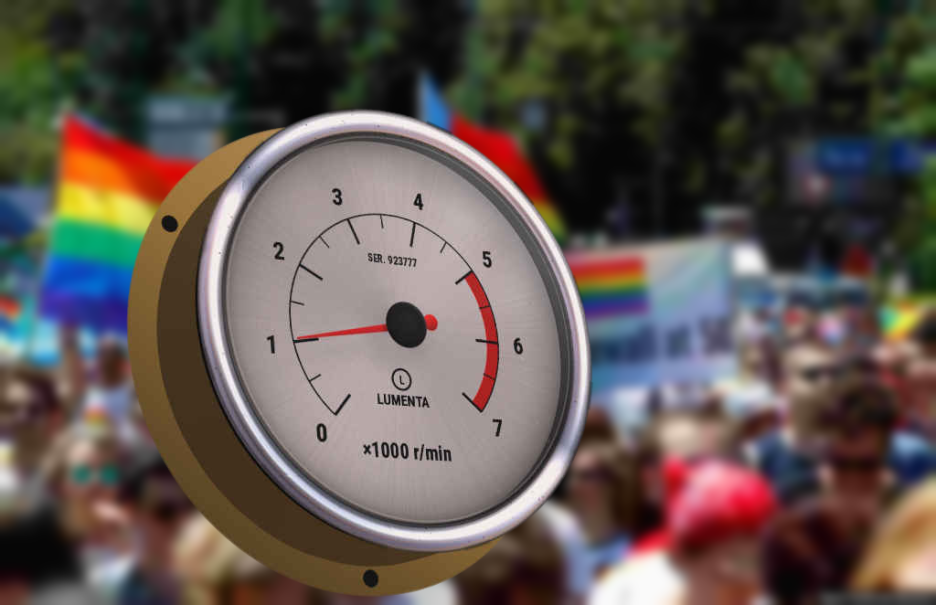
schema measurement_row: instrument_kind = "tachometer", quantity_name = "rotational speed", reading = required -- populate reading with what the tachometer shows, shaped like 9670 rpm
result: 1000 rpm
